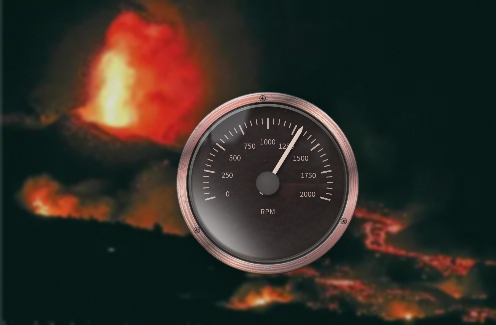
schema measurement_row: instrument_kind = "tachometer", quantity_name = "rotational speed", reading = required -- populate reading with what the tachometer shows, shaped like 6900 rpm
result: 1300 rpm
